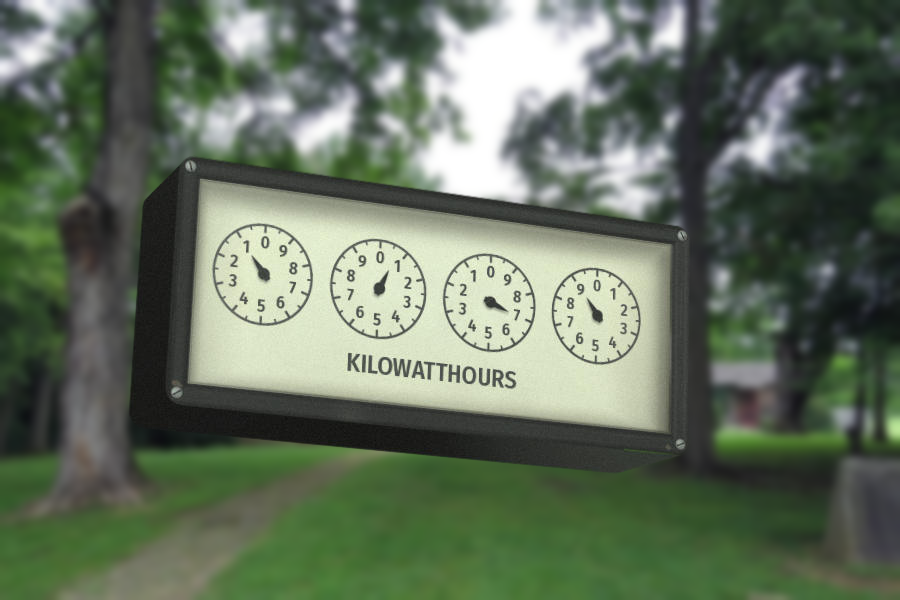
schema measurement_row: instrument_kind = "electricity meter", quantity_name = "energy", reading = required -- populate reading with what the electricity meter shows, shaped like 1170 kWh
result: 1069 kWh
